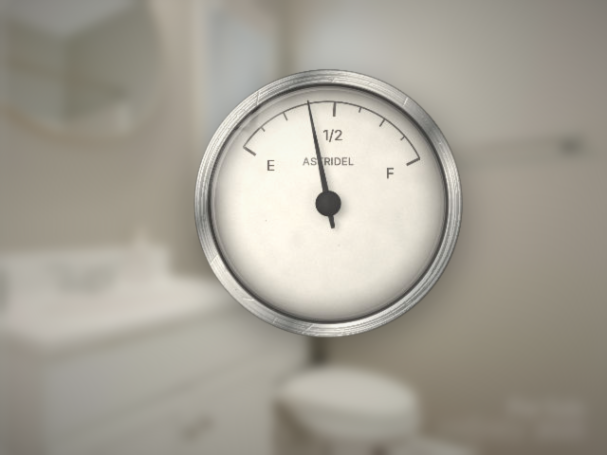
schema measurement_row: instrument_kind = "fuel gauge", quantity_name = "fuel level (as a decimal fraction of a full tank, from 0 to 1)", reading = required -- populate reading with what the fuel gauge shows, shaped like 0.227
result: 0.375
